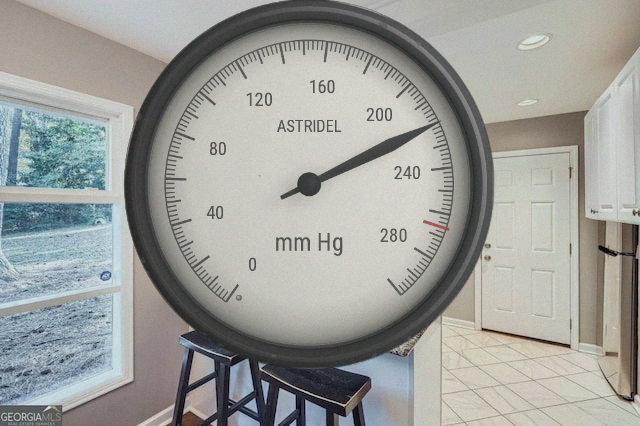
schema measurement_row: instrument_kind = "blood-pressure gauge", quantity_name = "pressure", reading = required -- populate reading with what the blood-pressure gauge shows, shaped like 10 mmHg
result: 220 mmHg
